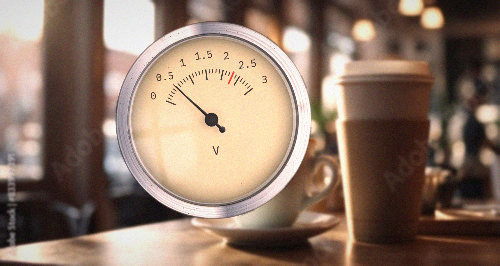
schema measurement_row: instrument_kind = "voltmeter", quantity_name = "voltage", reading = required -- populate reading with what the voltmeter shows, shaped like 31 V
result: 0.5 V
